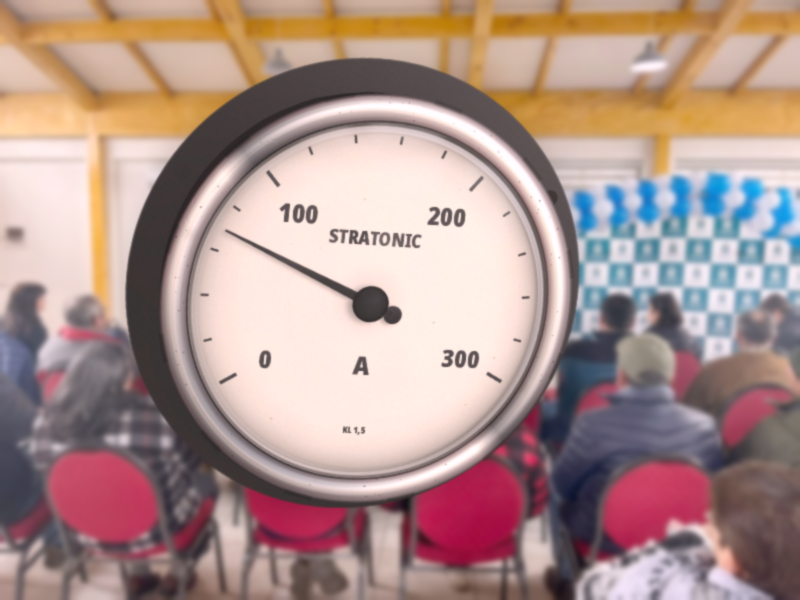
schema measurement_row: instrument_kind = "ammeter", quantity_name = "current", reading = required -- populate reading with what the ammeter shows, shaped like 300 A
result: 70 A
